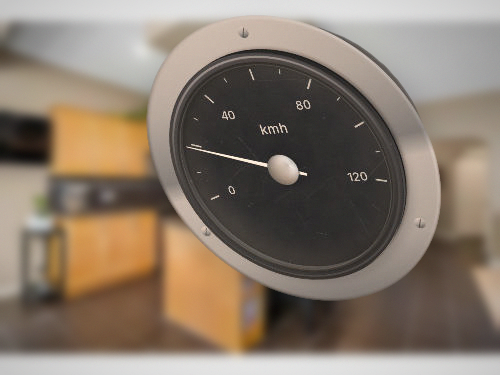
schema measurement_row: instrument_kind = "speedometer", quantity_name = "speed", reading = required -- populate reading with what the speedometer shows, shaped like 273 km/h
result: 20 km/h
